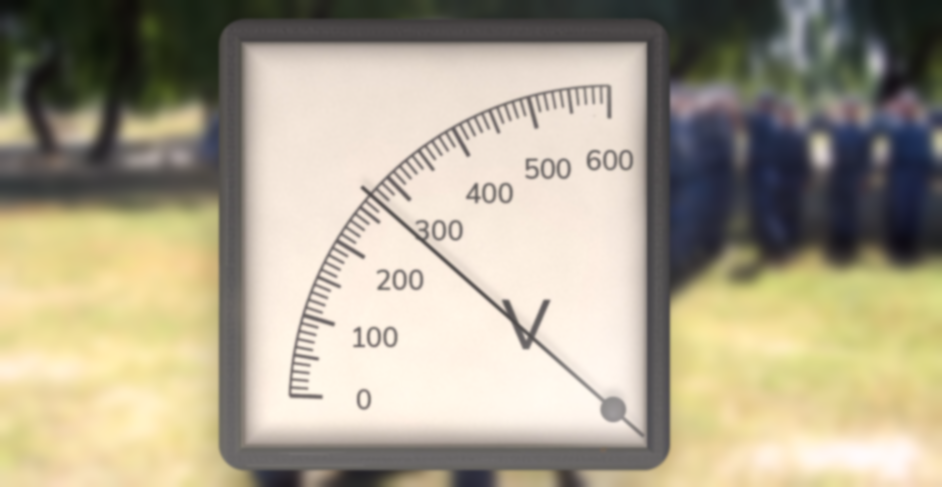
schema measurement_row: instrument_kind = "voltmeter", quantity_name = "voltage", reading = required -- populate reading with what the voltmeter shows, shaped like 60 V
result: 270 V
